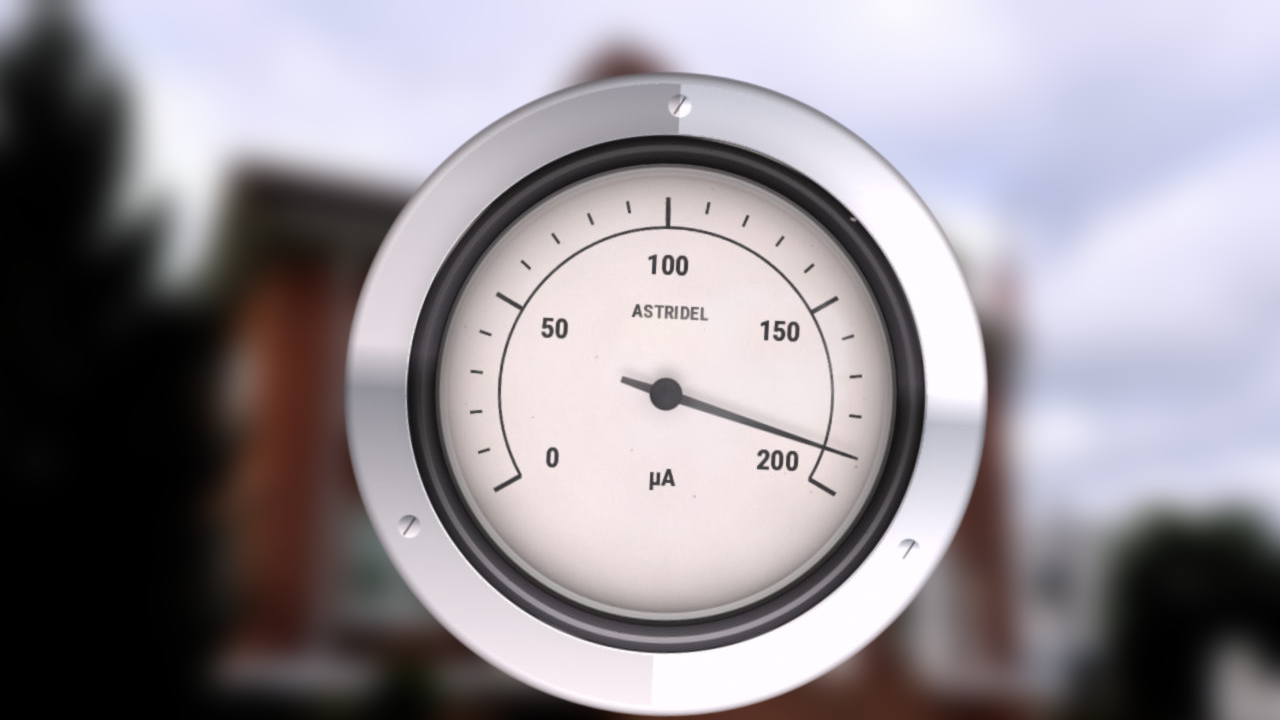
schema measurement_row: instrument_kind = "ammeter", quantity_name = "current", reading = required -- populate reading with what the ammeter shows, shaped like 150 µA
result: 190 µA
